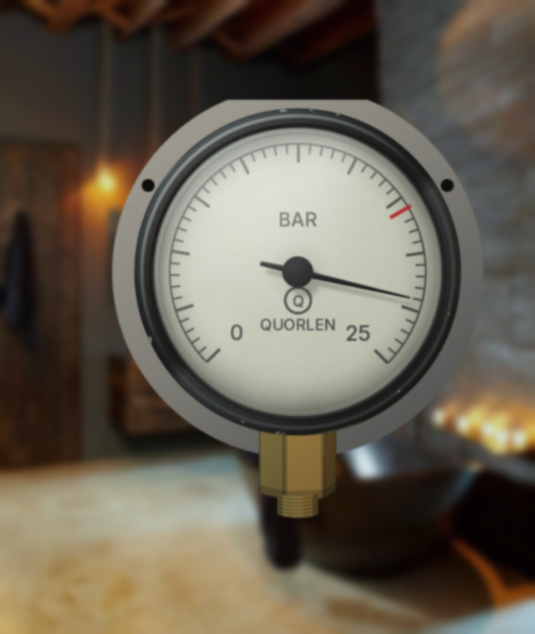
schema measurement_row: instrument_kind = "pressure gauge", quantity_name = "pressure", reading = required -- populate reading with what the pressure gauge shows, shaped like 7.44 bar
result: 22 bar
